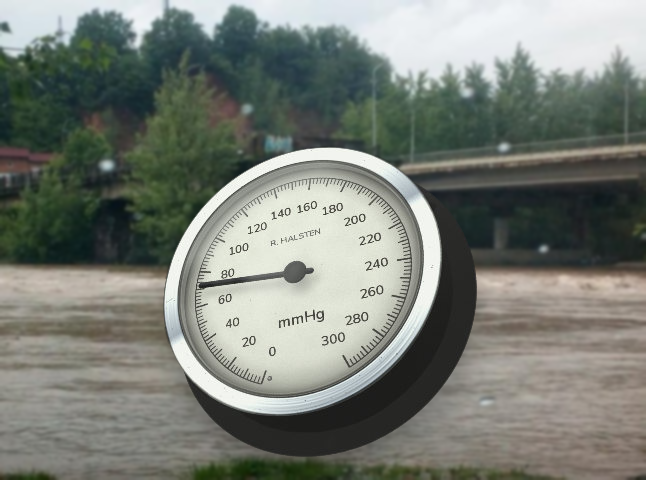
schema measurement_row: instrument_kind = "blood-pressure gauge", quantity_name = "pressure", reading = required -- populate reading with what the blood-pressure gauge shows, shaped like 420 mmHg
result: 70 mmHg
